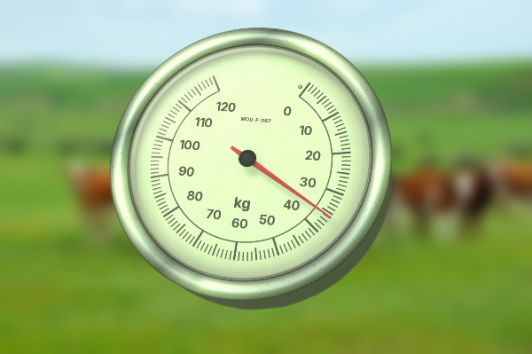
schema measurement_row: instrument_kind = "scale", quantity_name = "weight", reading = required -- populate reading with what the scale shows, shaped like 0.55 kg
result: 36 kg
